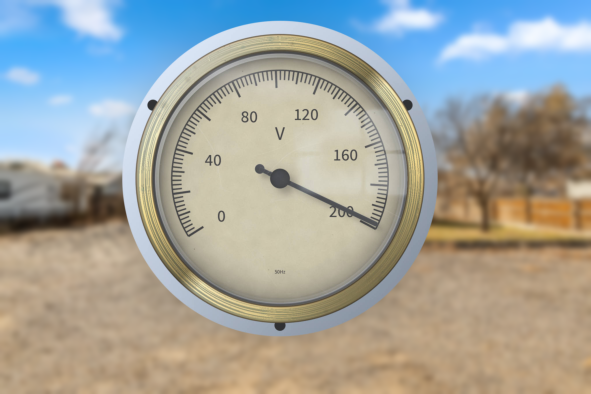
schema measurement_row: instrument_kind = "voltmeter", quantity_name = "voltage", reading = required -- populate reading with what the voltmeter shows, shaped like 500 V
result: 198 V
